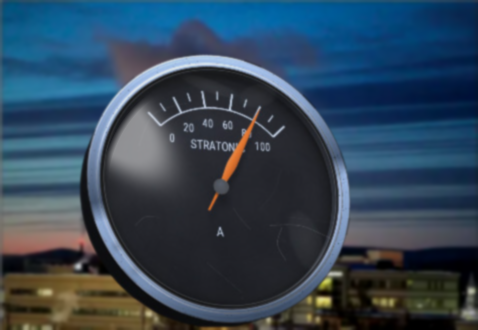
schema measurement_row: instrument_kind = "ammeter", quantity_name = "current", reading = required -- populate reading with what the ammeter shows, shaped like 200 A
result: 80 A
